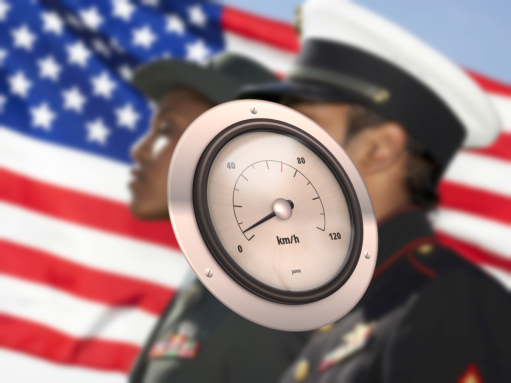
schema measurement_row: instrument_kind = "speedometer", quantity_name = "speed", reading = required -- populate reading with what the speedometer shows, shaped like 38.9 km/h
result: 5 km/h
